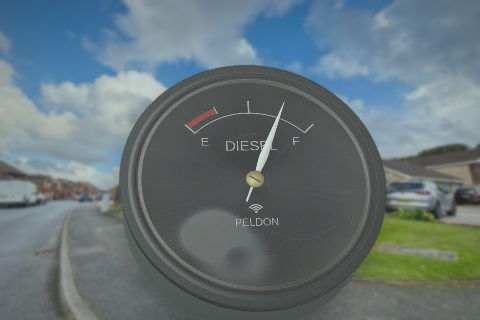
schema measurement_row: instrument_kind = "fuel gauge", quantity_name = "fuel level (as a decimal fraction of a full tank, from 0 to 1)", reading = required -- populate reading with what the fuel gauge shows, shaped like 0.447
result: 0.75
